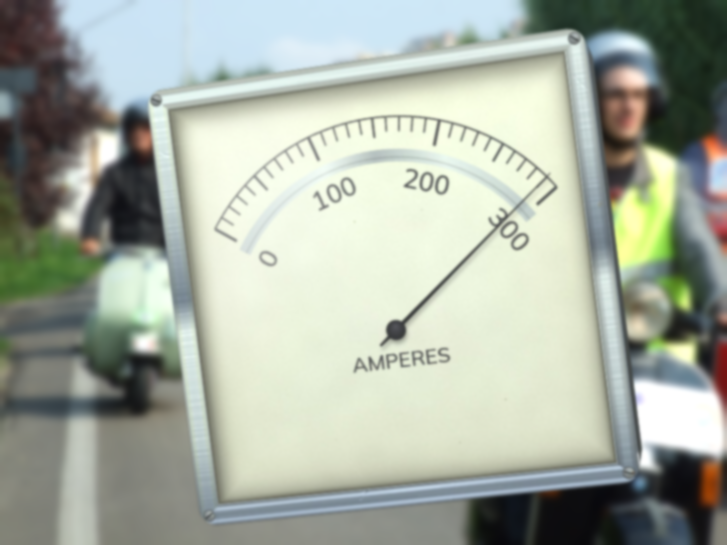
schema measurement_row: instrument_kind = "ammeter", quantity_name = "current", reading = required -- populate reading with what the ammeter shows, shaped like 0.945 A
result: 290 A
